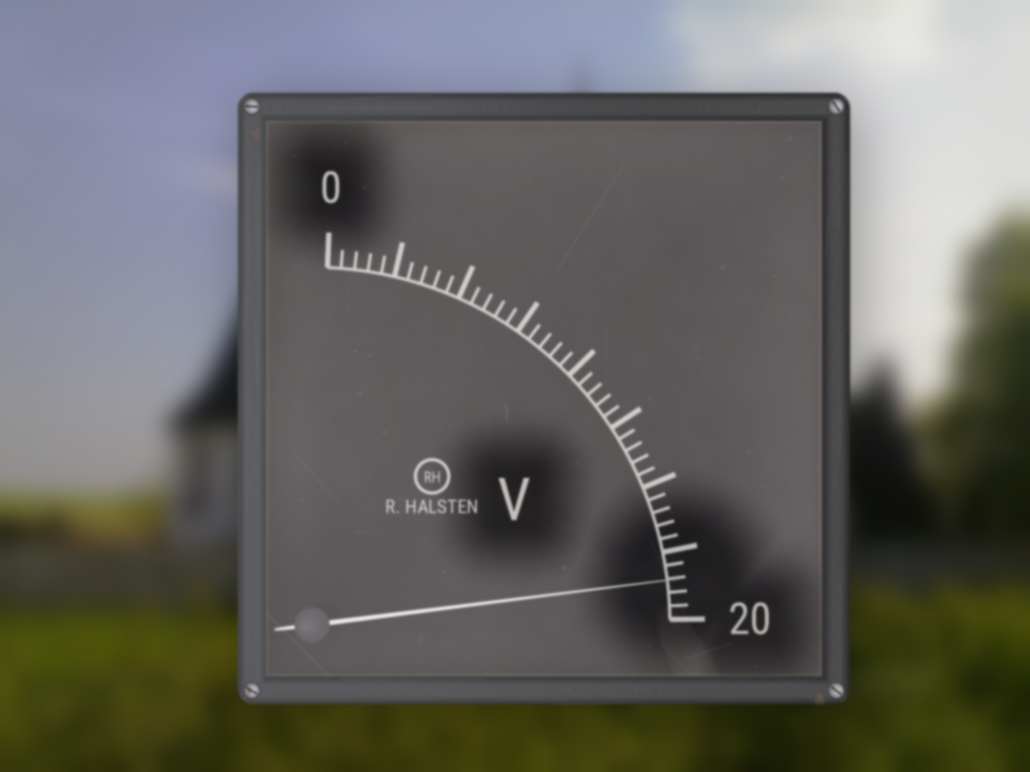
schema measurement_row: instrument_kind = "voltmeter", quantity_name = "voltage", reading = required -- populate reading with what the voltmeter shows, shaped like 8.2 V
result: 18.5 V
